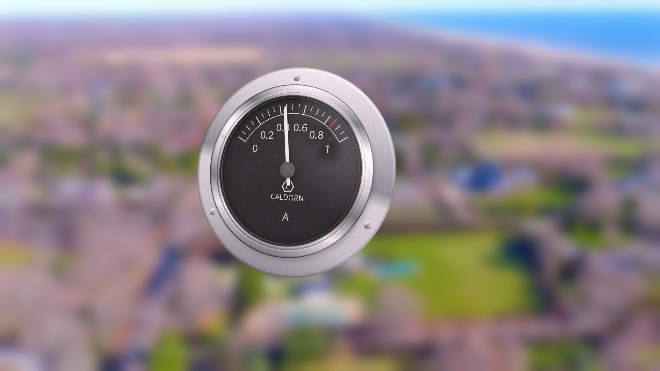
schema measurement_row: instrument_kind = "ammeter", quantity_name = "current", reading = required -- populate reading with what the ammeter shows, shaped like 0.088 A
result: 0.45 A
